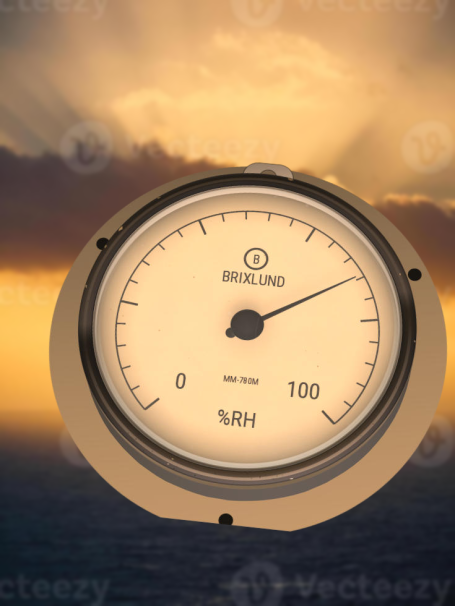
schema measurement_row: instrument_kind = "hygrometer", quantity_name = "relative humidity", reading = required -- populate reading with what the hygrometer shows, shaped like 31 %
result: 72 %
